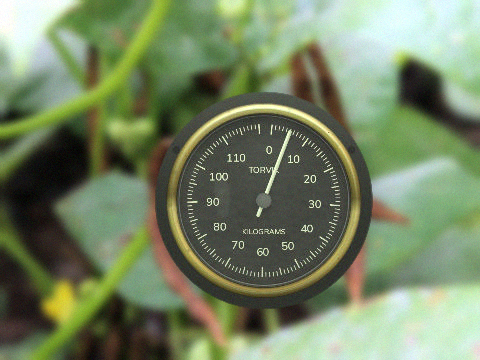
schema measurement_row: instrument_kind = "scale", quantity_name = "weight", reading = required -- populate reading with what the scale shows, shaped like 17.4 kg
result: 5 kg
